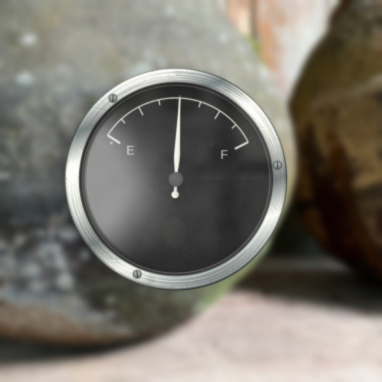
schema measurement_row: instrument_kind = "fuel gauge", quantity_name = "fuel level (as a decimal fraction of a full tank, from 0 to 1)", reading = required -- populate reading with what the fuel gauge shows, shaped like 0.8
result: 0.5
